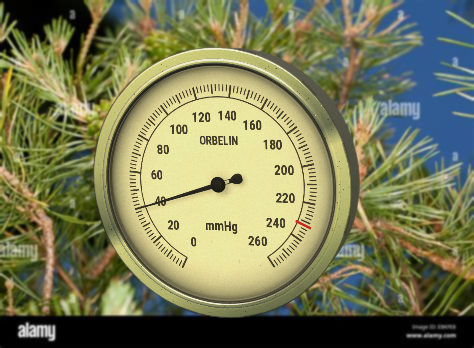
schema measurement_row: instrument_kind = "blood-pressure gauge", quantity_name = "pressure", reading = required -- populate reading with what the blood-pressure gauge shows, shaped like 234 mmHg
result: 40 mmHg
